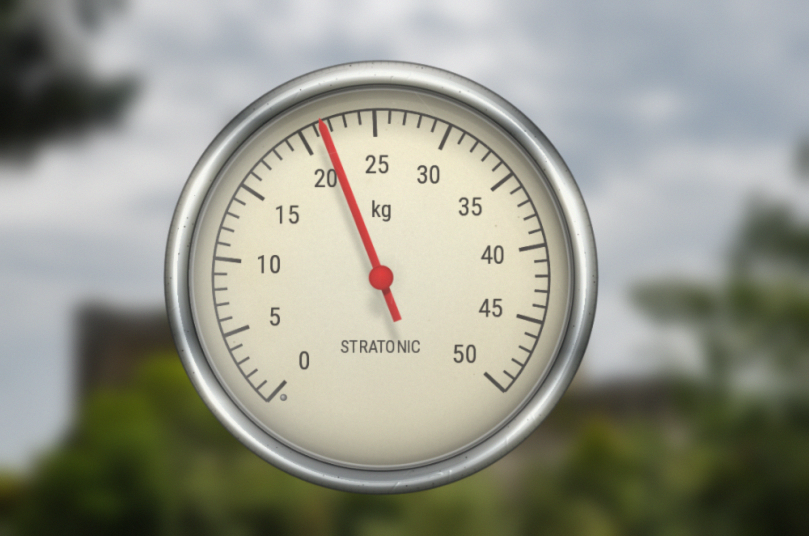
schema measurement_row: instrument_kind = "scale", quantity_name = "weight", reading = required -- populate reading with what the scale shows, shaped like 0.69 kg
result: 21.5 kg
